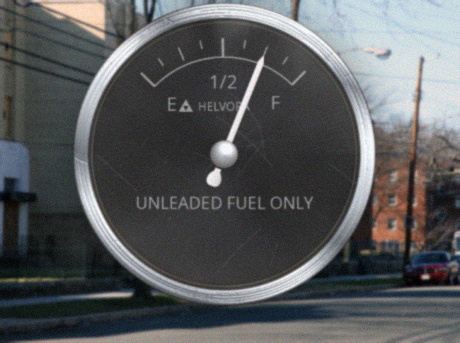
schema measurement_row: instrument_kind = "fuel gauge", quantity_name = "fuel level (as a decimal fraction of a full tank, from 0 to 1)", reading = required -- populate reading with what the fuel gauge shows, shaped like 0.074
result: 0.75
